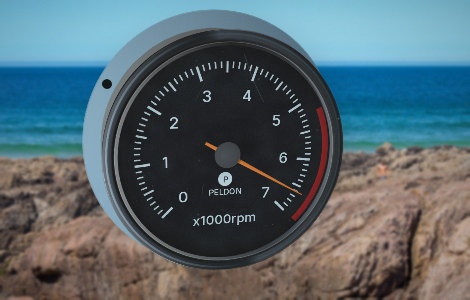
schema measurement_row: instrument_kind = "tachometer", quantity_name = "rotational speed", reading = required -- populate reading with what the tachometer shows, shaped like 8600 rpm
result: 6600 rpm
